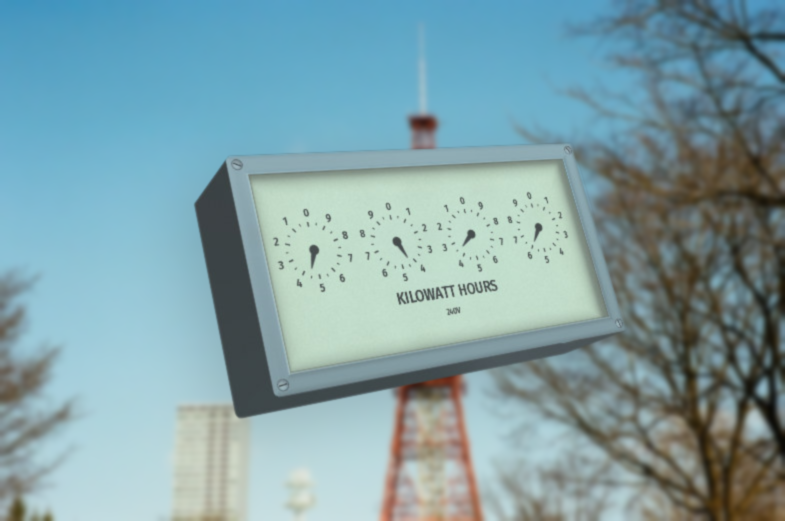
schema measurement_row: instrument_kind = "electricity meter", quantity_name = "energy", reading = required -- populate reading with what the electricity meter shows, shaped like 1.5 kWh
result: 4436 kWh
